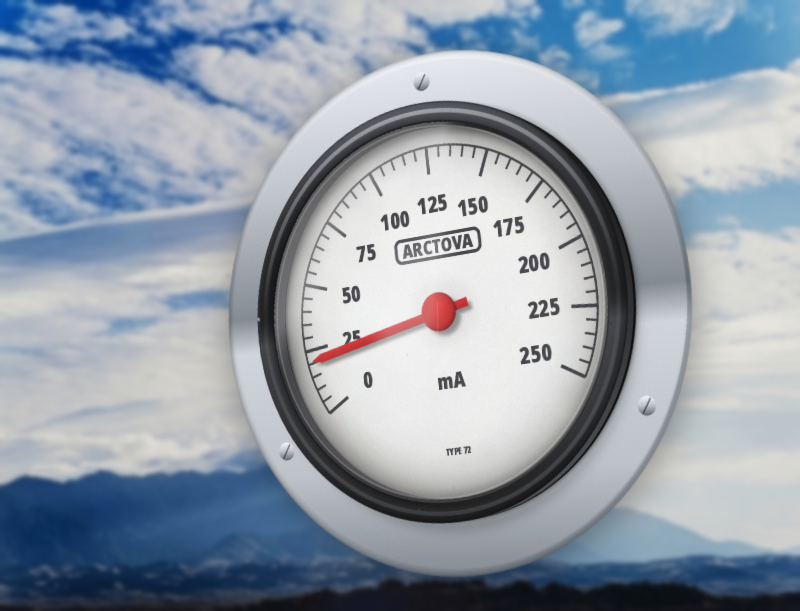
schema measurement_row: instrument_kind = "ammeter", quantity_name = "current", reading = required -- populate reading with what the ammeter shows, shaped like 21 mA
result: 20 mA
